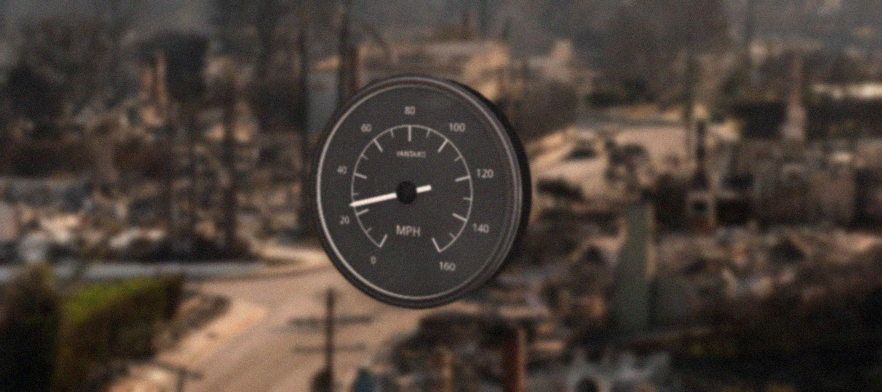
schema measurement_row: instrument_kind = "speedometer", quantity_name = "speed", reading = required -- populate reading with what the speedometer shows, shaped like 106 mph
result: 25 mph
